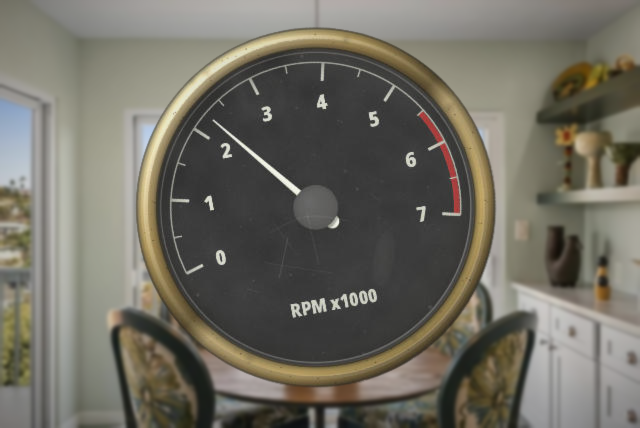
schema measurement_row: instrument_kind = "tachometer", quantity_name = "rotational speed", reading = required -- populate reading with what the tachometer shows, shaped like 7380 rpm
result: 2250 rpm
